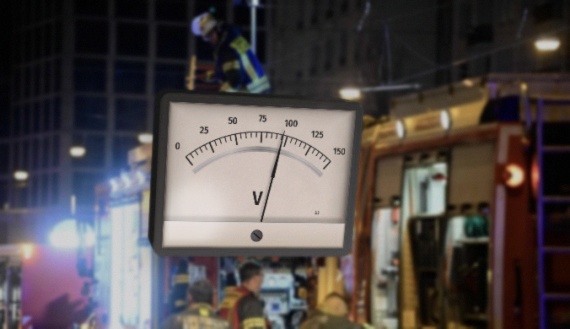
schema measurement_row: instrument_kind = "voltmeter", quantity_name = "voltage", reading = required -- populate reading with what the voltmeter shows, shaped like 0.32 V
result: 95 V
